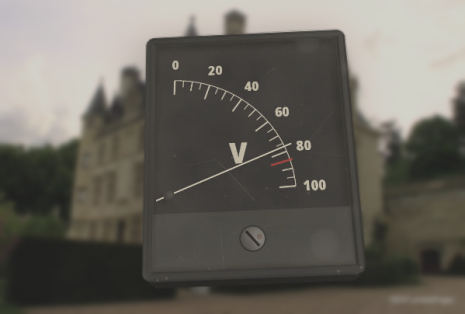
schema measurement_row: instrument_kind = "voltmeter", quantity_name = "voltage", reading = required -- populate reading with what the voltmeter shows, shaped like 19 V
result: 77.5 V
